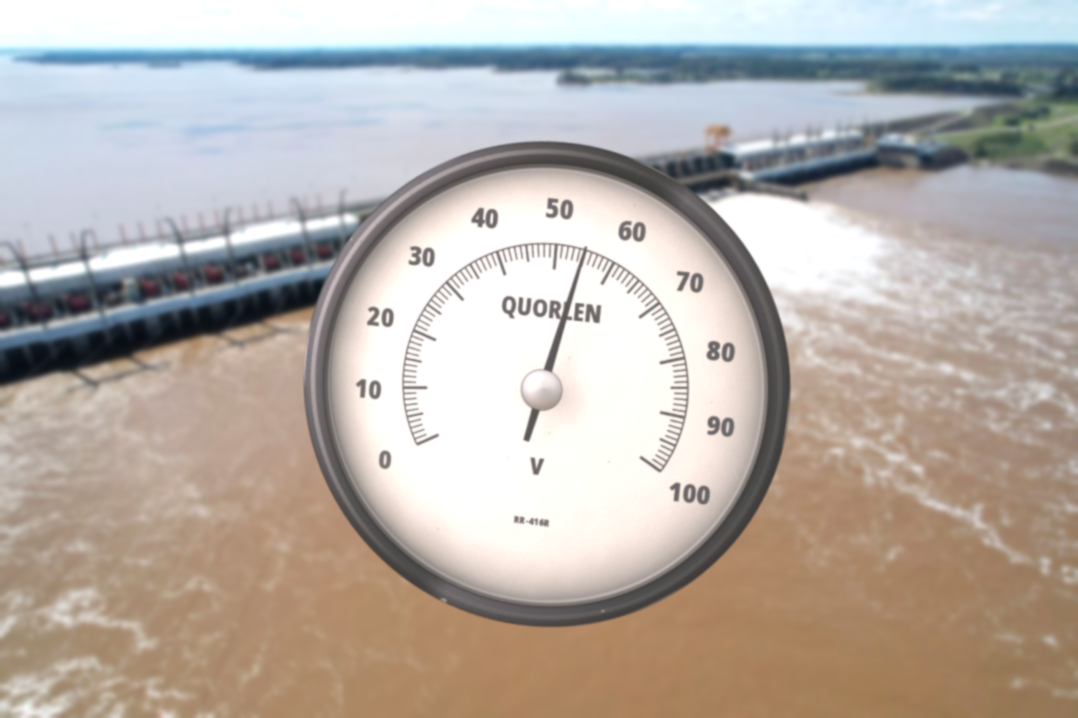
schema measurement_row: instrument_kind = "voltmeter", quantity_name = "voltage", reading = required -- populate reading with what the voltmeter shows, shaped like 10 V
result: 55 V
